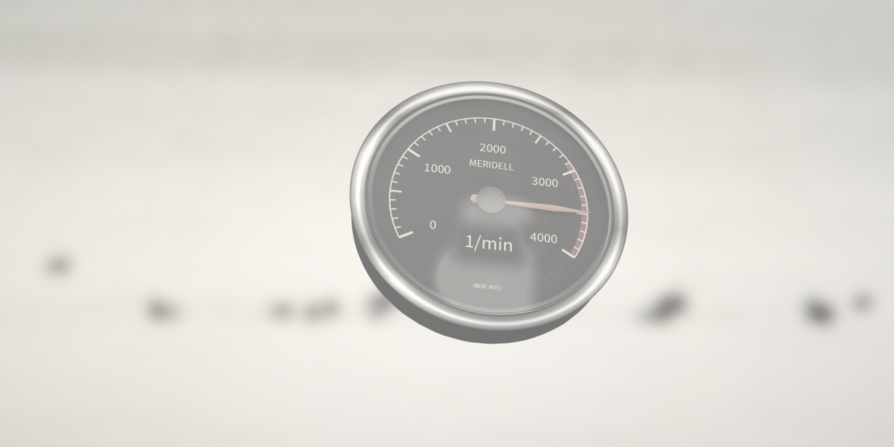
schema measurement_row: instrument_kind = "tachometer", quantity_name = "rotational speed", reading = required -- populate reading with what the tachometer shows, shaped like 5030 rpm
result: 3500 rpm
